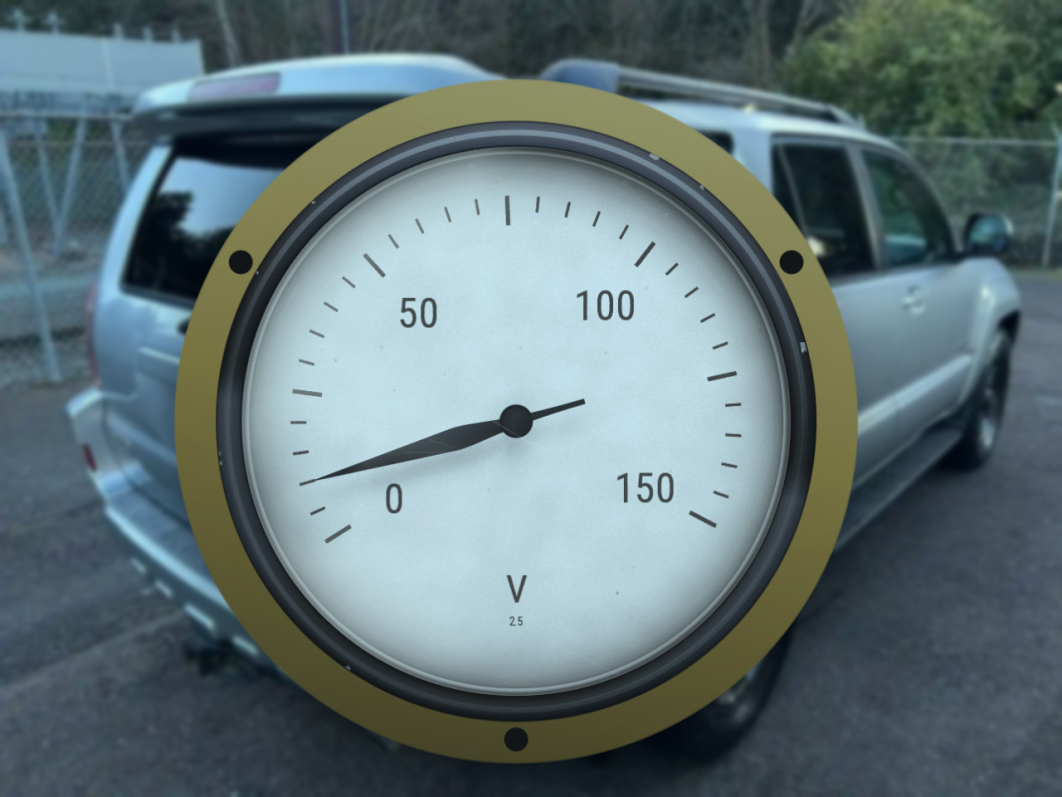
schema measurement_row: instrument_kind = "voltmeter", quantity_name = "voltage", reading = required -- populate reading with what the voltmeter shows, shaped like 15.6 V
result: 10 V
